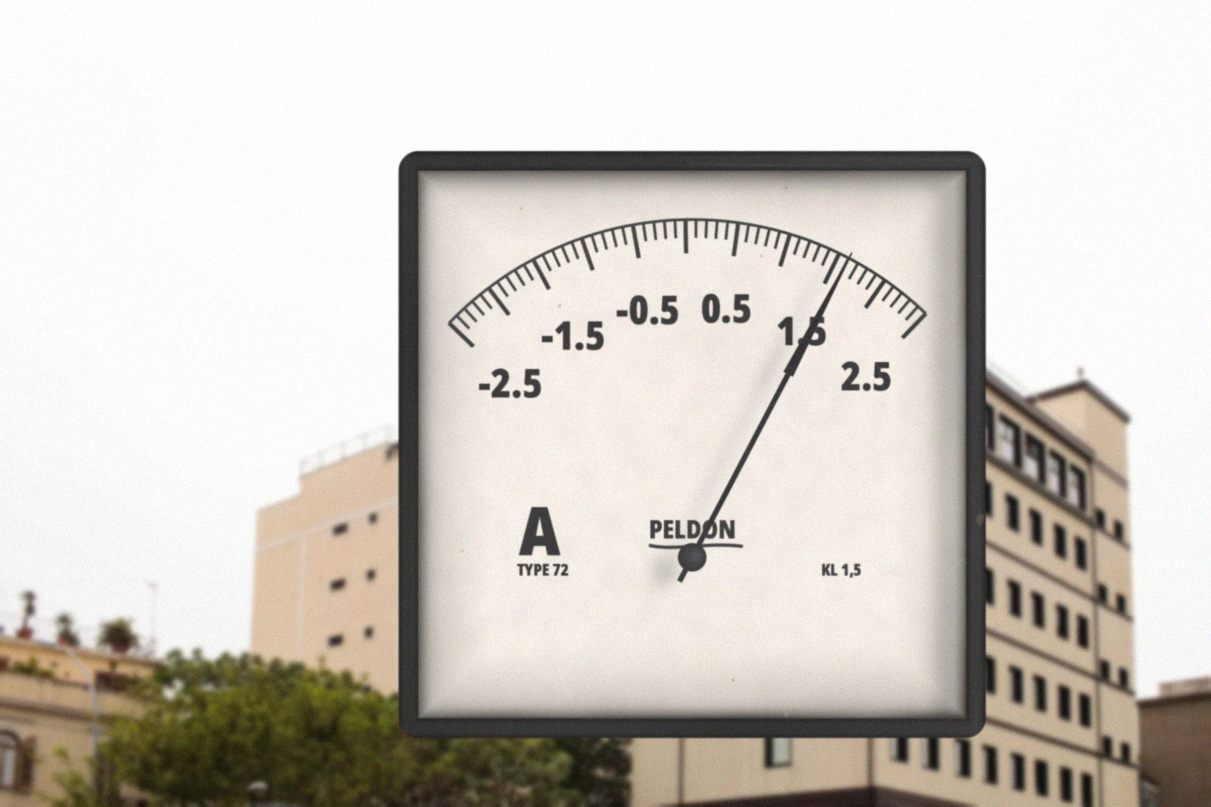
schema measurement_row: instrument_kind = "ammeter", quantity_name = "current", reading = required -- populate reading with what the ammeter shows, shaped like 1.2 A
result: 1.6 A
